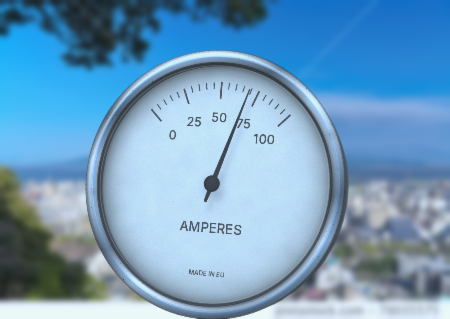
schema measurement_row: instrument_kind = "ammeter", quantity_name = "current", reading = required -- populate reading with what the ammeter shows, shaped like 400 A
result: 70 A
